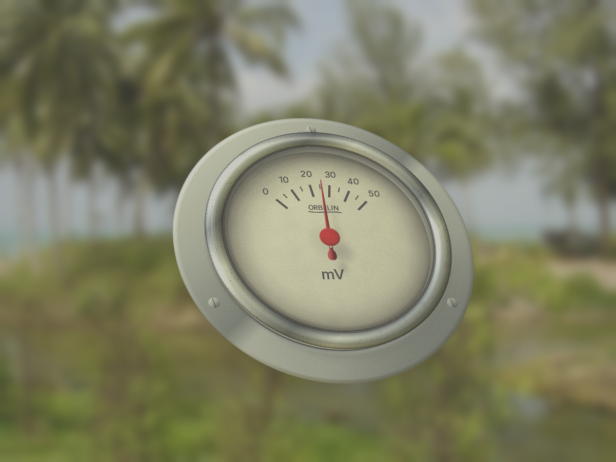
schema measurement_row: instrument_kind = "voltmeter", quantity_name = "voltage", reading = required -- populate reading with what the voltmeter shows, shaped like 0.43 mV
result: 25 mV
